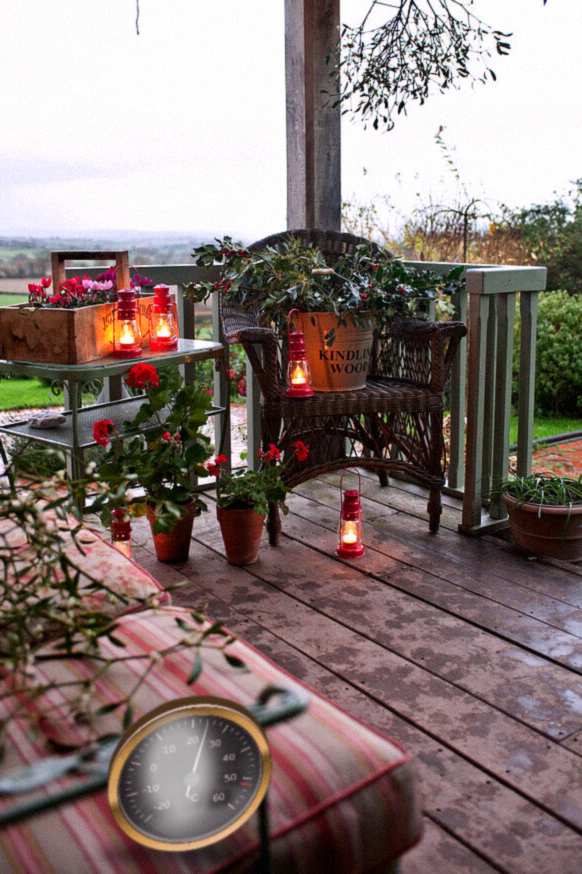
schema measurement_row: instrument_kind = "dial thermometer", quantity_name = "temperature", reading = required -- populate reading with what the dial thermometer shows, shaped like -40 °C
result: 24 °C
